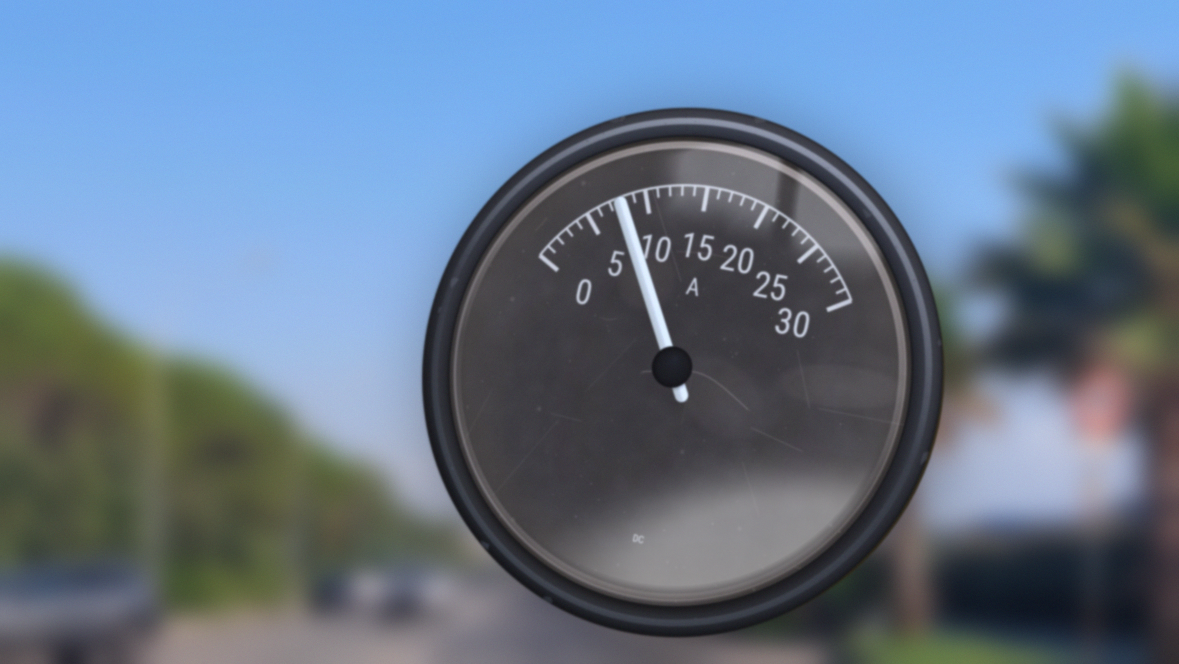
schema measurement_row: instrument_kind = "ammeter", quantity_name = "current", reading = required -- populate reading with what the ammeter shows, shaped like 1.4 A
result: 8 A
